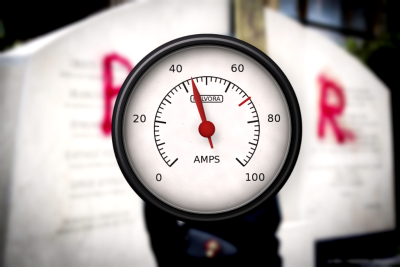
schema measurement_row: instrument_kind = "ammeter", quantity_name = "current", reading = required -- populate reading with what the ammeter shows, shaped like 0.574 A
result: 44 A
